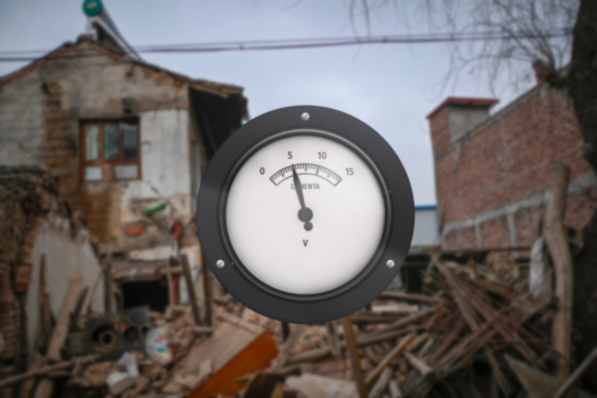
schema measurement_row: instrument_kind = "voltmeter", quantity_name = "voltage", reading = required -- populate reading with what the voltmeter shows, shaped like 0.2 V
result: 5 V
